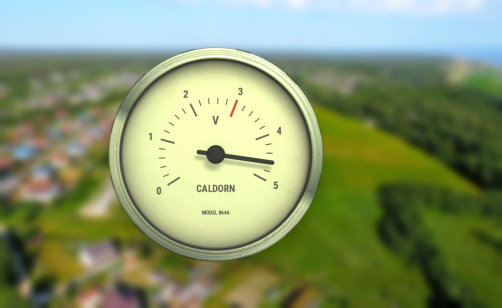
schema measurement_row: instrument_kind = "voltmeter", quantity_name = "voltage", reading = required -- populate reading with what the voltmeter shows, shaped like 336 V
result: 4.6 V
